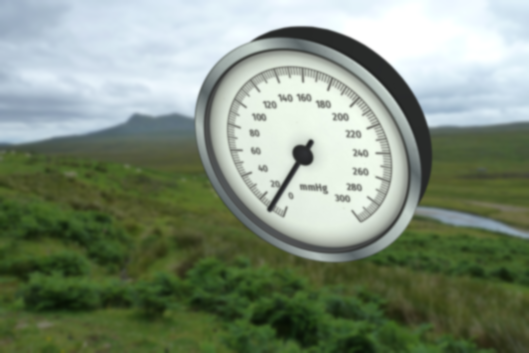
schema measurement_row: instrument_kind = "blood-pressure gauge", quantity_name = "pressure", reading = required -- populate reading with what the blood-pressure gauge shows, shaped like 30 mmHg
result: 10 mmHg
